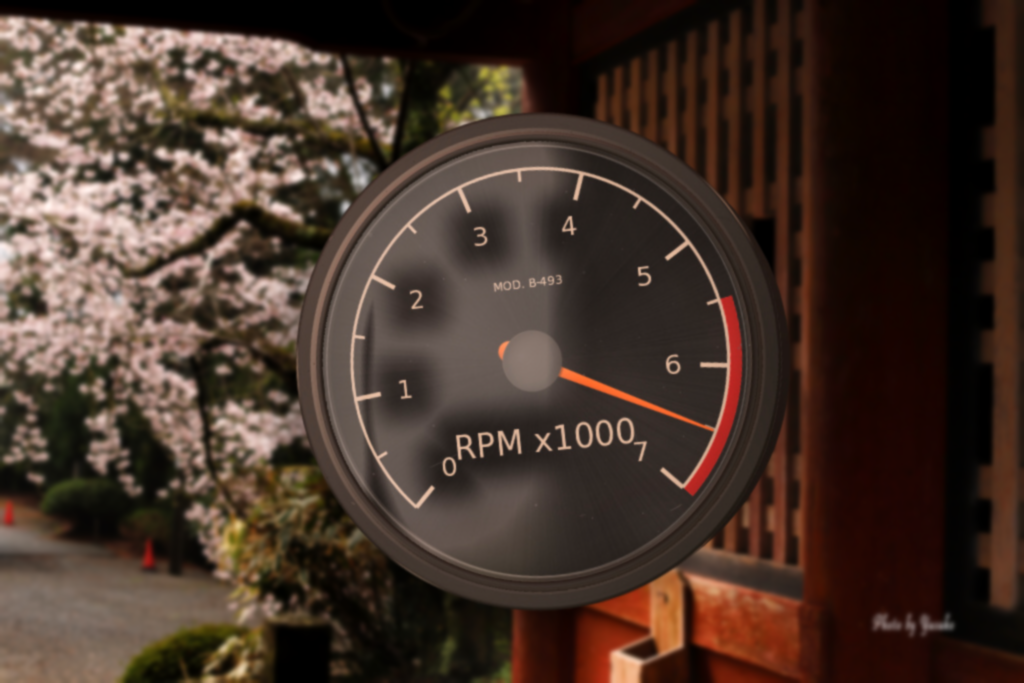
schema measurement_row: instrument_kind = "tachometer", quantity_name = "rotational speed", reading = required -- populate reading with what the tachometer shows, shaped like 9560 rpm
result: 6500 rpm
